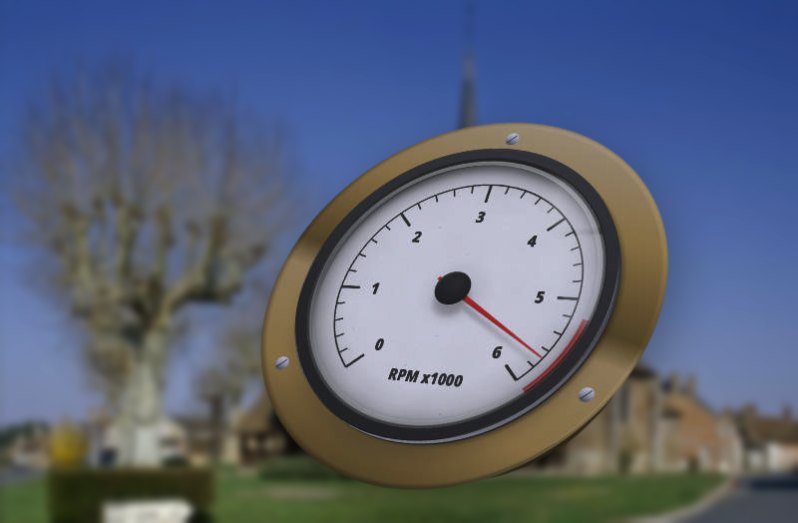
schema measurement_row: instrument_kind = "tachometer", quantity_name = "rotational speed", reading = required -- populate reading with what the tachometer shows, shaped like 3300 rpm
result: 5700 rpm
